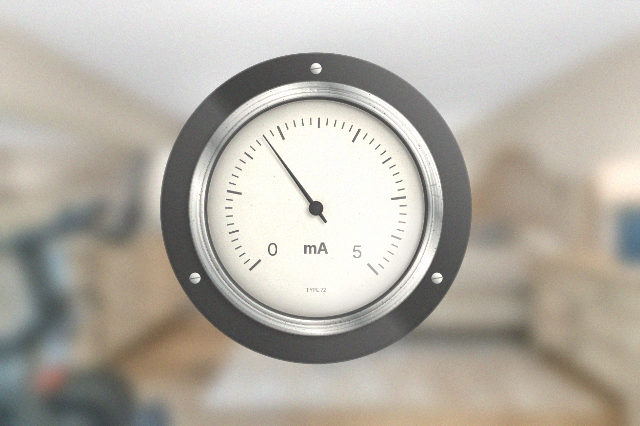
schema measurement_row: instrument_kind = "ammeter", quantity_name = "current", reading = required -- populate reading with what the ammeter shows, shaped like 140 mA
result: 1.8 mA
